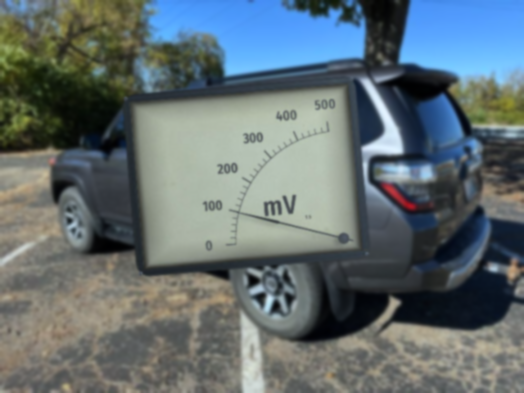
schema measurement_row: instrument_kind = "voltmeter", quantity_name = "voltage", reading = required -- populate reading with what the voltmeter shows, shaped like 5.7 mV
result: 100 mV
